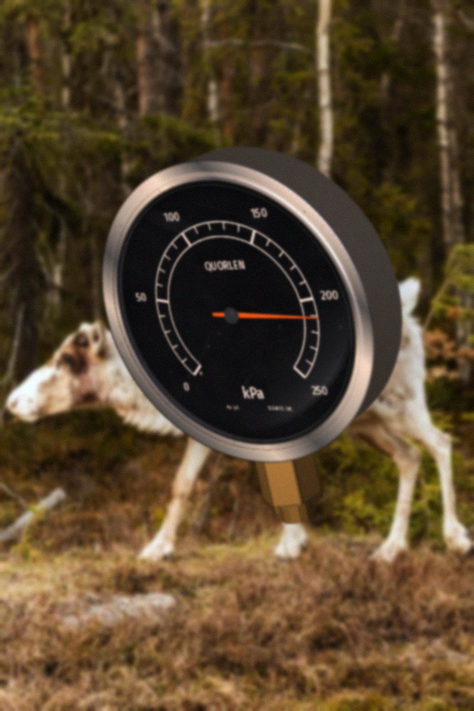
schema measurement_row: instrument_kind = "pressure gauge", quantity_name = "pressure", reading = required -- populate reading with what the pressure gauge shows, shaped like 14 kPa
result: 210 kPa
